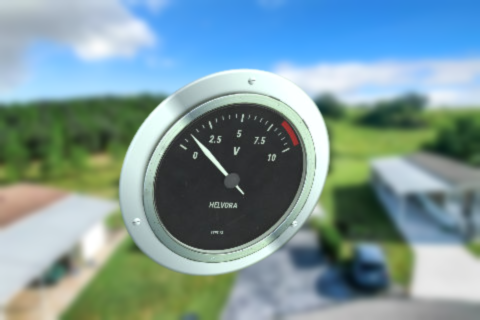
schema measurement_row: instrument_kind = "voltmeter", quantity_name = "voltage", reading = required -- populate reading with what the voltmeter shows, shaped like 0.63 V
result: 1 V
